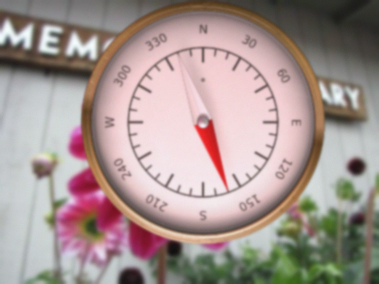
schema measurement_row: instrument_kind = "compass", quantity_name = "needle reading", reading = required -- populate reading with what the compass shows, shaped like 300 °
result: 160 °
